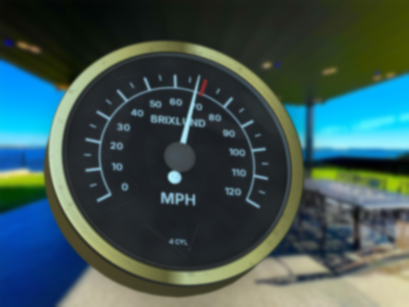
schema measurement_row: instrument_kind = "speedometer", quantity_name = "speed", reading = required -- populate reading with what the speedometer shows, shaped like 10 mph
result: 67.5 mph
